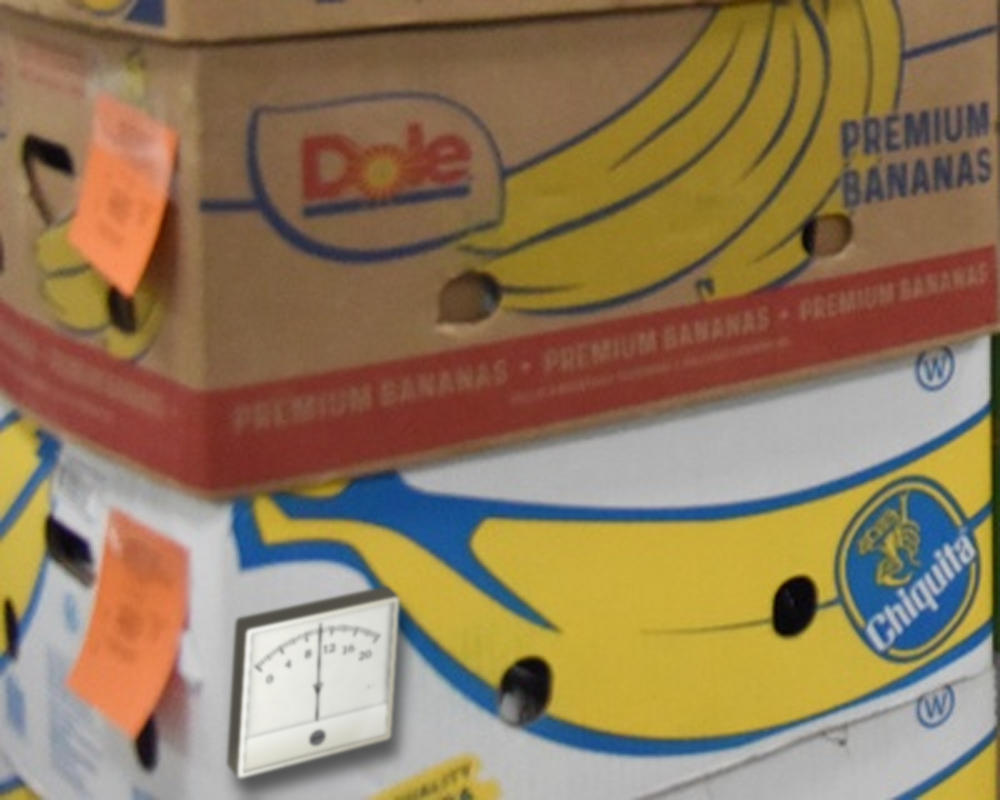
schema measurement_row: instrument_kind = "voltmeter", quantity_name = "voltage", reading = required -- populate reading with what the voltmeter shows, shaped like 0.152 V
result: 10 V
